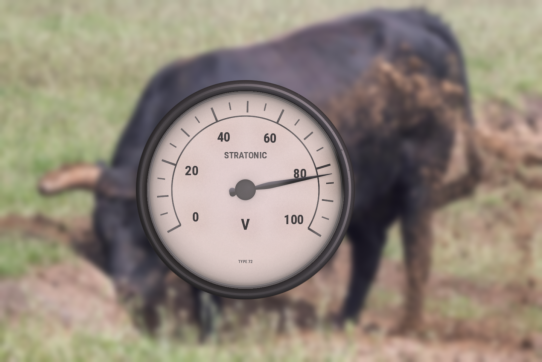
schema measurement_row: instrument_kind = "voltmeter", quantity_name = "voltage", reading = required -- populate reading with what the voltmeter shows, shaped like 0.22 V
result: 82.5 V
